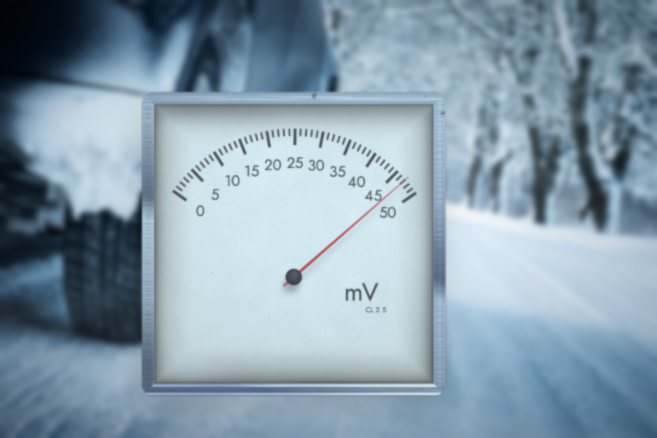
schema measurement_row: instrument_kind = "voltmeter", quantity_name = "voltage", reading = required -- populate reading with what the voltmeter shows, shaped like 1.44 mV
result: 47 mV
